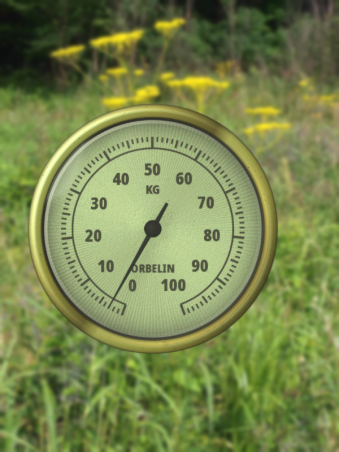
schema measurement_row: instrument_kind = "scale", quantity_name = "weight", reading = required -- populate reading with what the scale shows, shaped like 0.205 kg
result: 3 kg
